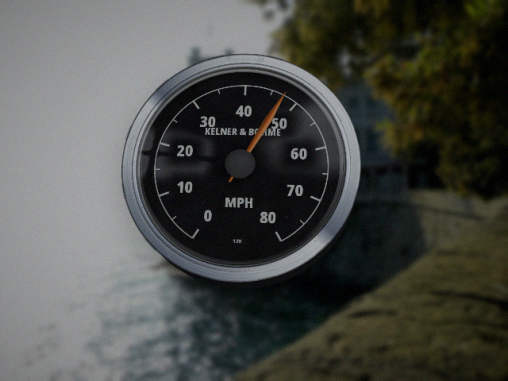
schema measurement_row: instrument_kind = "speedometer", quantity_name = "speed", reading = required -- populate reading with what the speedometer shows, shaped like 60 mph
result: 47.5 mph
